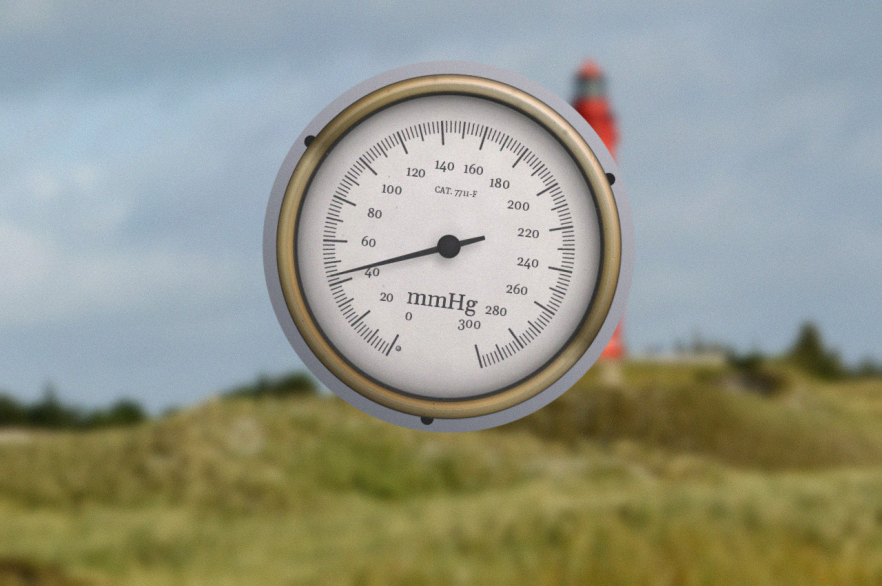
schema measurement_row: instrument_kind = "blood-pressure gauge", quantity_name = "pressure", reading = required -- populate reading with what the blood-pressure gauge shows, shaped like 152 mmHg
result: 44 mmHg
